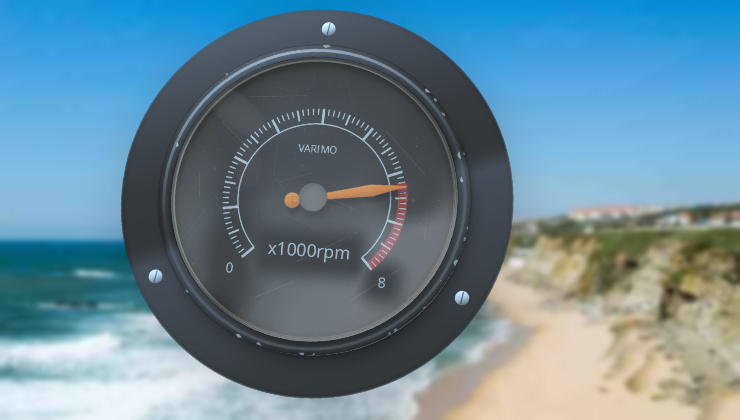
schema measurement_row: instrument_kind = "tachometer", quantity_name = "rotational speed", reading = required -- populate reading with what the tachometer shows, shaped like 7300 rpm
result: 6300 rpm
